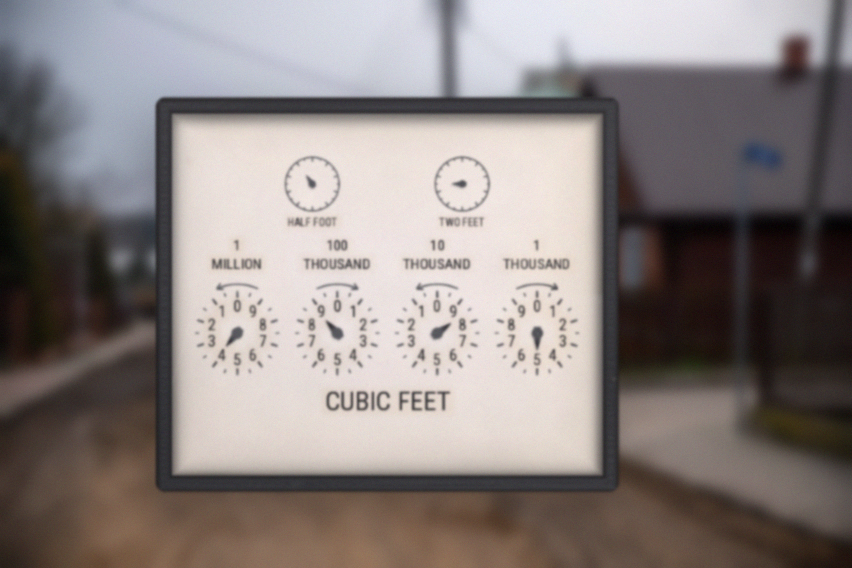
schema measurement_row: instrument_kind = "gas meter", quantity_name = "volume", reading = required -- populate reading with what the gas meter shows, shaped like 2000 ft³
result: 388500 ft³
